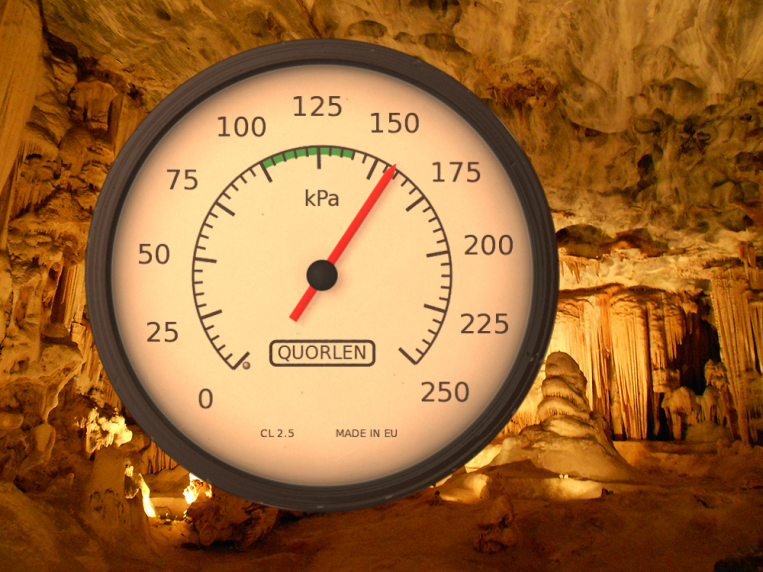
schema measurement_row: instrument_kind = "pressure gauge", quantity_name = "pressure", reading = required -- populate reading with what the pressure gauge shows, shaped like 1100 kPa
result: 157.5 kPa
